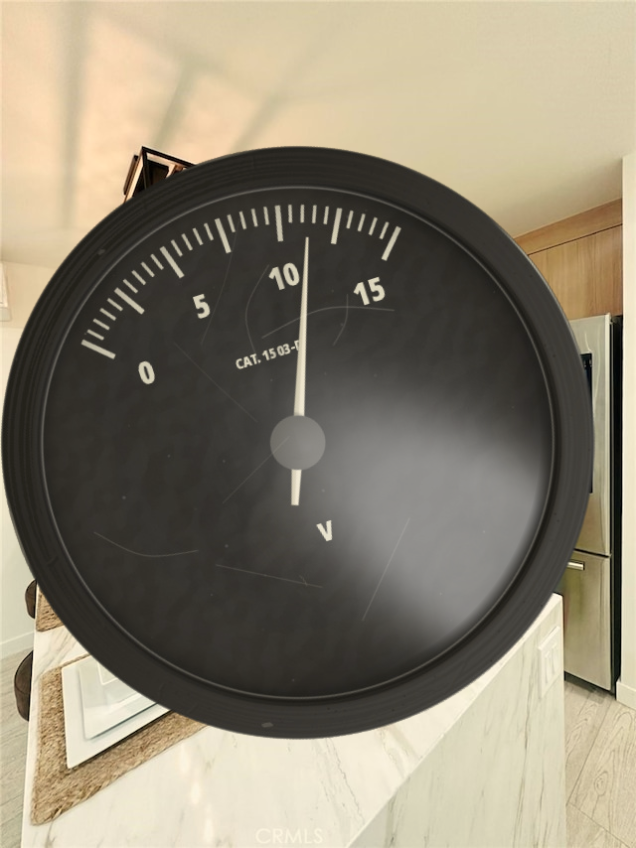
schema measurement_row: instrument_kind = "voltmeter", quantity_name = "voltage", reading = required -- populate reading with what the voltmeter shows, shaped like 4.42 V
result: 11.25 V
